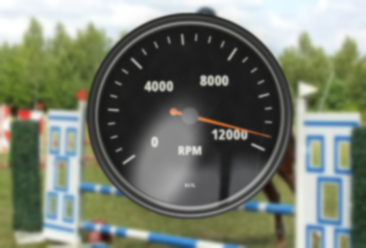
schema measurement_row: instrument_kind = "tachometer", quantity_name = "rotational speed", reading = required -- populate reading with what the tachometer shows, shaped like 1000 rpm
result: 11500 rpm
